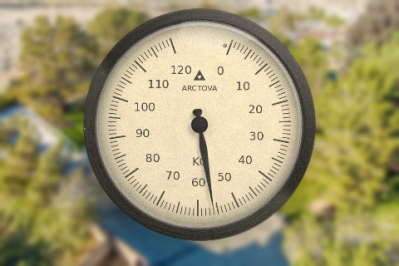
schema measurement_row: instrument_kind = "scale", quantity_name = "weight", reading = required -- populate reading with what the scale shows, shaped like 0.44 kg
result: 56 kg
